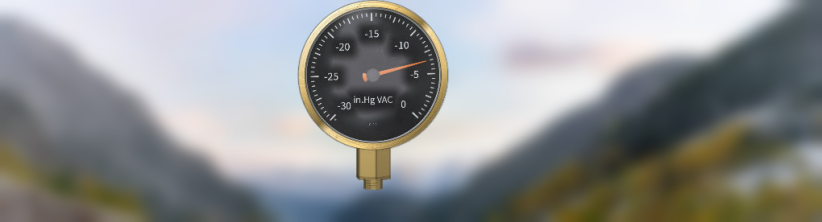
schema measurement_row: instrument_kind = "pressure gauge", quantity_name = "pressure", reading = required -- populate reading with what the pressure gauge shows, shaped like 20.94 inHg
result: -6.5 inHg
